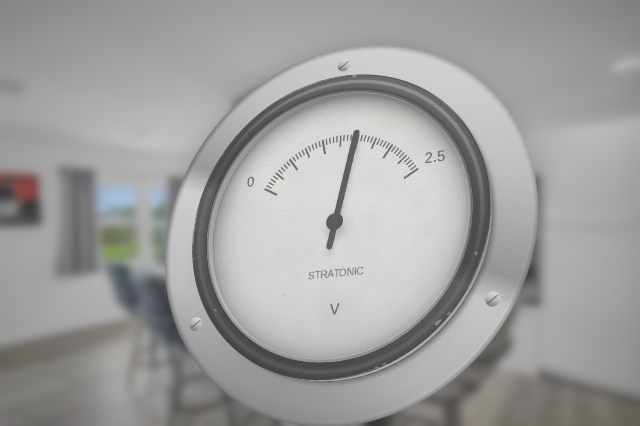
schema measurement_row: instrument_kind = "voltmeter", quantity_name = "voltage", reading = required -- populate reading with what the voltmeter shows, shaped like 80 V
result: 1.5 V
